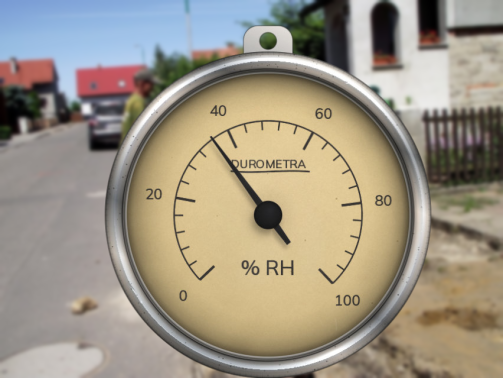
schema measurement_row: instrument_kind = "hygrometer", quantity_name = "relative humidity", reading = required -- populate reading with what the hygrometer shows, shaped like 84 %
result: 36 %
